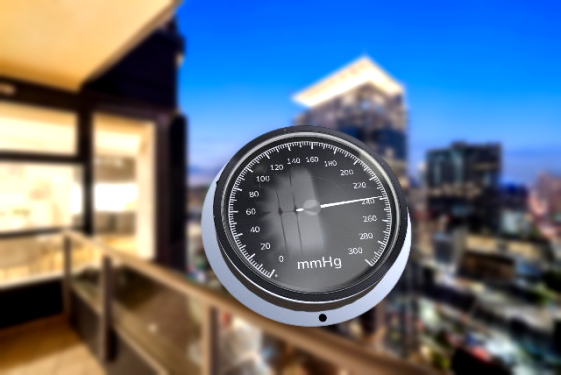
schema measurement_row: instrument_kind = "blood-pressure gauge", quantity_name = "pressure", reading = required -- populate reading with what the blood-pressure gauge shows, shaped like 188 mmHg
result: 240 mmHg
